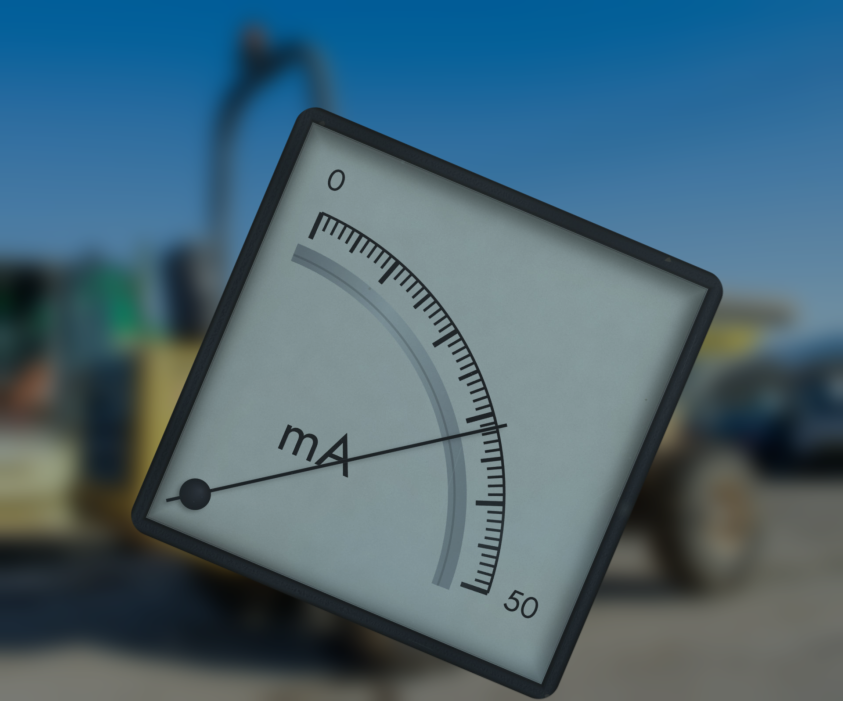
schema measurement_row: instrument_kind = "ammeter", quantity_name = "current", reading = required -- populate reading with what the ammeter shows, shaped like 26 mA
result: 31.5 mA
